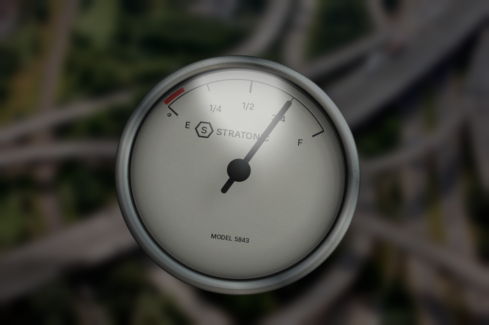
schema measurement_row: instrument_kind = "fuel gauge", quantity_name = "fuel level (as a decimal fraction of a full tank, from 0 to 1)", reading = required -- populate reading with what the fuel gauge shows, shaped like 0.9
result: 0.75
